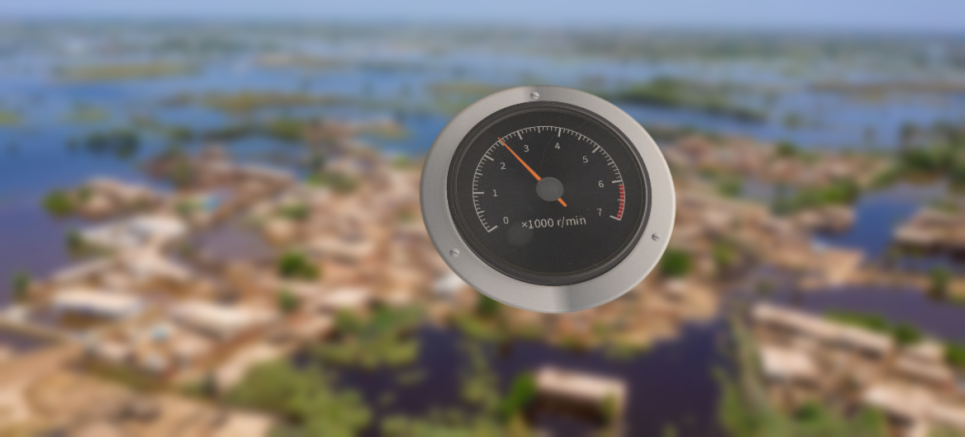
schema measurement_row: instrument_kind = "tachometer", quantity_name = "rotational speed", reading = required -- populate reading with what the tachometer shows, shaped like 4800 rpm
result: 2500 rpm
